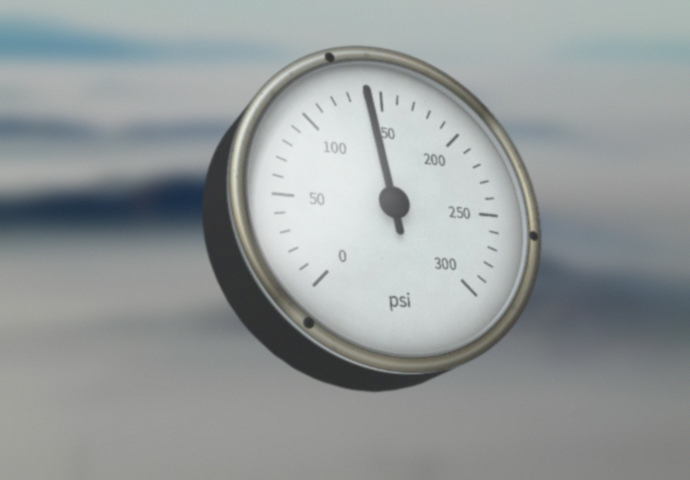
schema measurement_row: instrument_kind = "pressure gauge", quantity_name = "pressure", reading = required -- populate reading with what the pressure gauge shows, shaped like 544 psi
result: 140 psi
